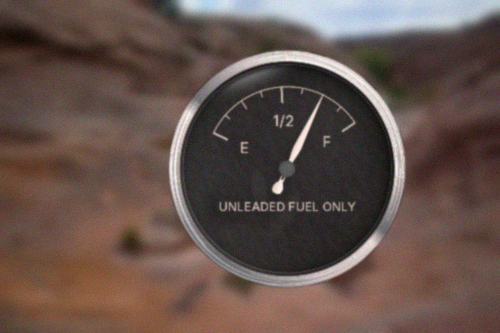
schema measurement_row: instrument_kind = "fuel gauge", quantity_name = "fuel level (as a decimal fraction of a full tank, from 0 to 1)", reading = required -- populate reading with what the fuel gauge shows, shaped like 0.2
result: 0.75
